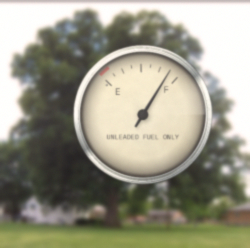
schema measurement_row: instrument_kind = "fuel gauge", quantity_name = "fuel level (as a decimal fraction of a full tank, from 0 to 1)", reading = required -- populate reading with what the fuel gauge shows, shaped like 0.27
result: 0.875
